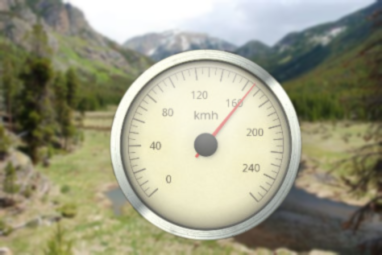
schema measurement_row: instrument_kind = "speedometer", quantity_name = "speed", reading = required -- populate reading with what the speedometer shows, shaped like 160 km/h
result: 165 km/h
